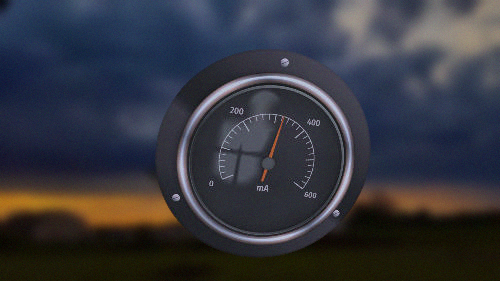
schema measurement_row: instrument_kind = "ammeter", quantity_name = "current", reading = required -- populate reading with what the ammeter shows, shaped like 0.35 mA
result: 320 mA
